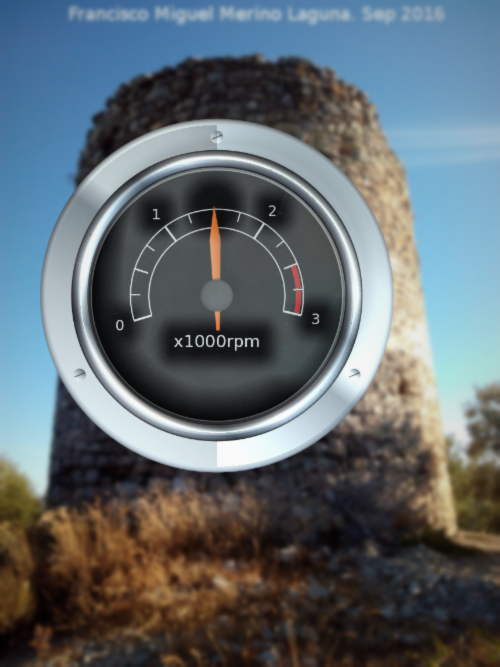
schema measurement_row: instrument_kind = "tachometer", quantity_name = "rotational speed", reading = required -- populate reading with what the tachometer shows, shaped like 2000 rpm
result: 1500 rpm
